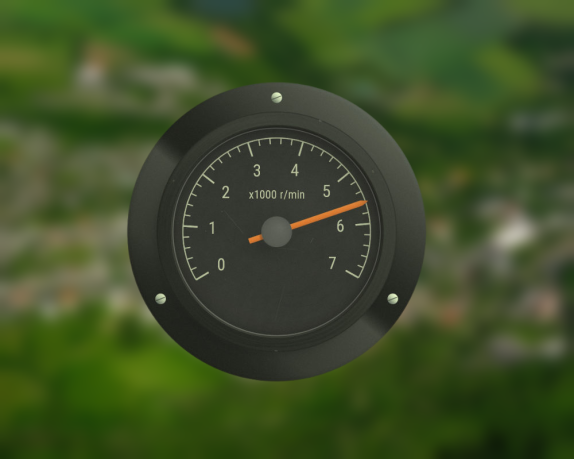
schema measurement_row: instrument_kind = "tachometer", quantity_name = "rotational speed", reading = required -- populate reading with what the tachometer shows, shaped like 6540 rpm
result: 5600 rpm
